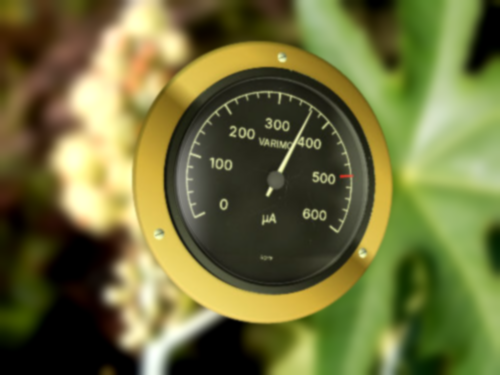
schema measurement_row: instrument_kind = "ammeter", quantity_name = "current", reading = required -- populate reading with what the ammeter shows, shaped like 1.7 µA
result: 360 µA
